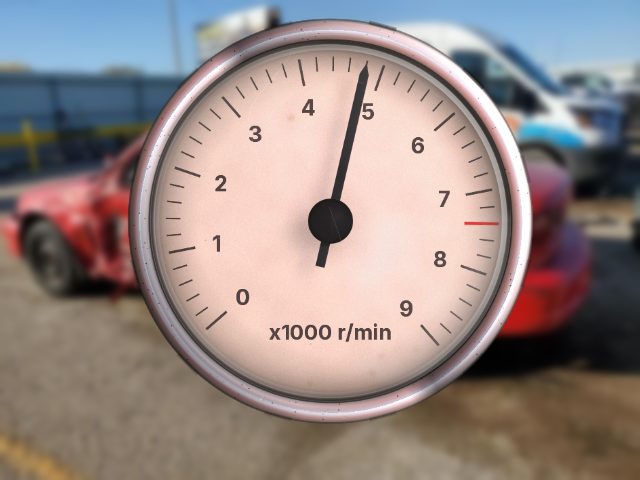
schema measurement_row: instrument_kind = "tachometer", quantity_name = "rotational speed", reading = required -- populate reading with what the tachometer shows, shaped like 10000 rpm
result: 4800 rpm
